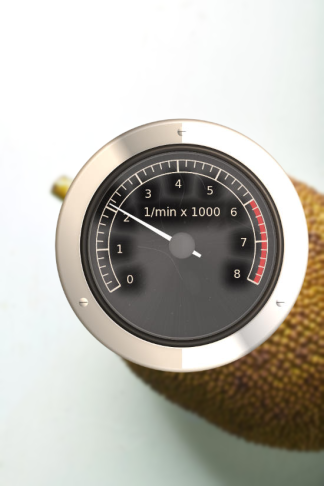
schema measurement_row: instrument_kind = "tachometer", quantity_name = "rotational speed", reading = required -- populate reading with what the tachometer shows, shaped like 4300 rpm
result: 2100 rpm
